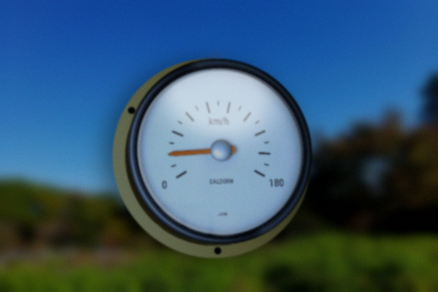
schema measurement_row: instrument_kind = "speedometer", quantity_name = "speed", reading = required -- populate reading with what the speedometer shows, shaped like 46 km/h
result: 20 km/h
